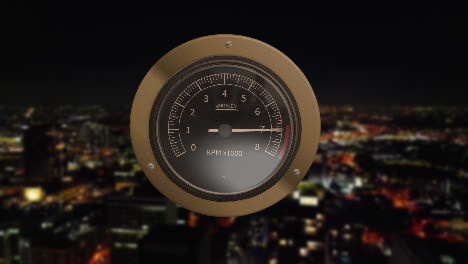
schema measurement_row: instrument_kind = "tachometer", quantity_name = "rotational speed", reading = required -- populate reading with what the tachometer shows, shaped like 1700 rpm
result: 7000 rpm
